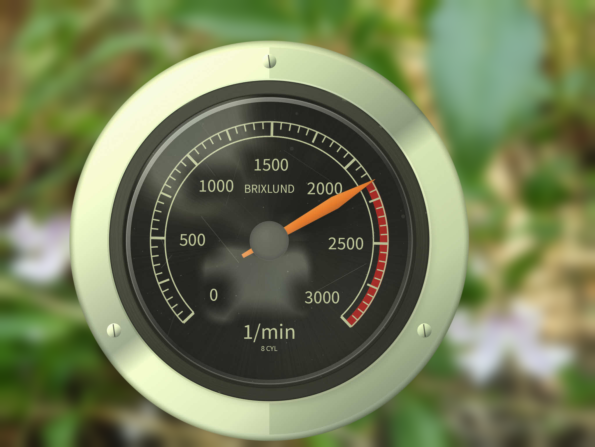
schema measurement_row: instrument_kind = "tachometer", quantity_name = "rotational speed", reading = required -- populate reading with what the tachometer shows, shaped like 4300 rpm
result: 2150 rpm
